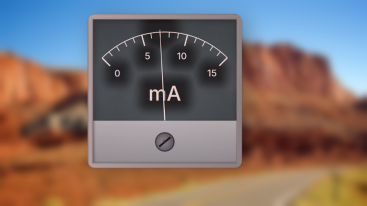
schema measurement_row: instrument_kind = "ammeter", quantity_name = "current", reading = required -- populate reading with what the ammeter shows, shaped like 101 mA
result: 7 mA
